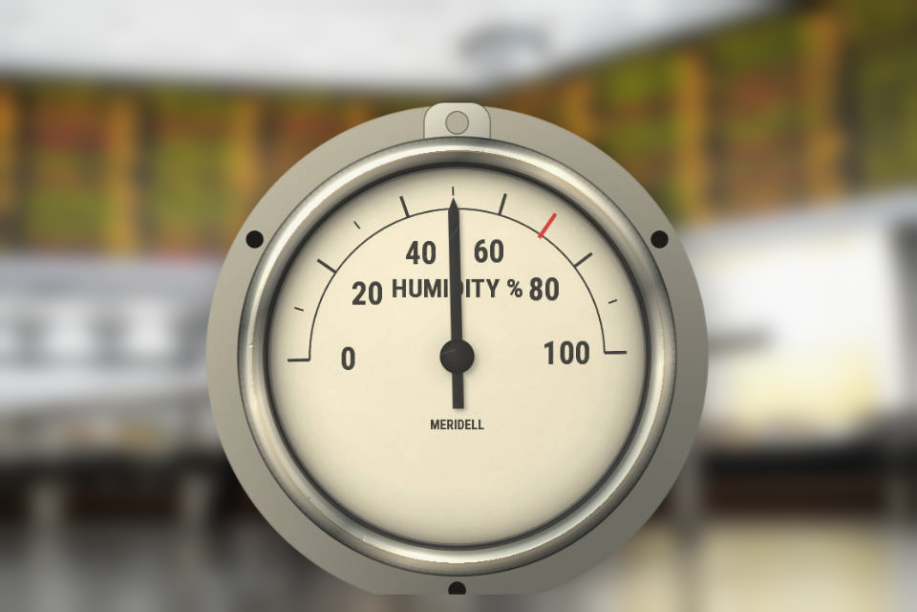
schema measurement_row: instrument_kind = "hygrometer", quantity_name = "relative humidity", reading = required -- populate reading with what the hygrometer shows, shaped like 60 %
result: 50 %
